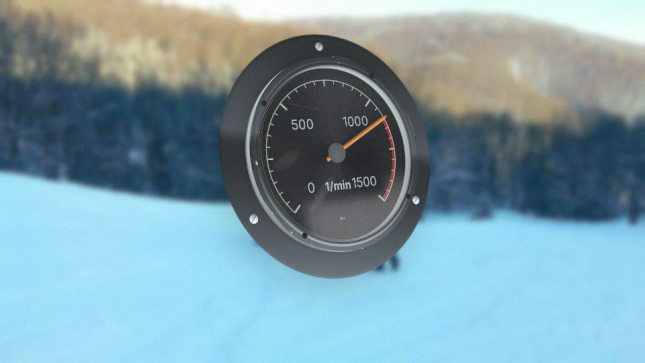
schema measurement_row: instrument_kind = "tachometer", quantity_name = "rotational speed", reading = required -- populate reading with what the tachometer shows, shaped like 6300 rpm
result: 1100 rpm
